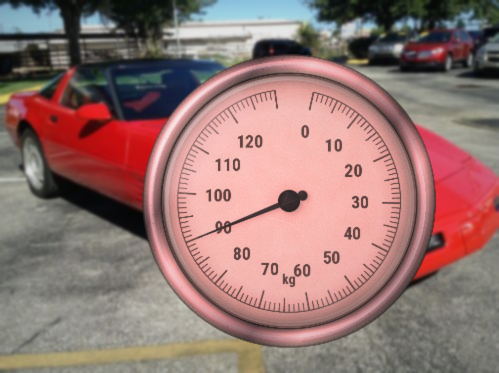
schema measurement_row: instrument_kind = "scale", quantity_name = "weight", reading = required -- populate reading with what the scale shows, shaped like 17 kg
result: 90 kg
